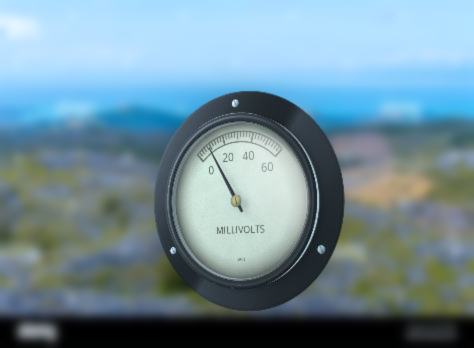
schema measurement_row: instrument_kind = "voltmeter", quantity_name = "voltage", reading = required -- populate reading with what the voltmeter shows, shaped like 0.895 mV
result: 10 mV
